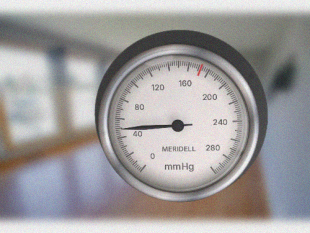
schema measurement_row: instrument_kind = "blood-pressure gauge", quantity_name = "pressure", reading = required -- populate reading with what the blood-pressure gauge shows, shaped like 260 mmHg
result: 50 mmHg
